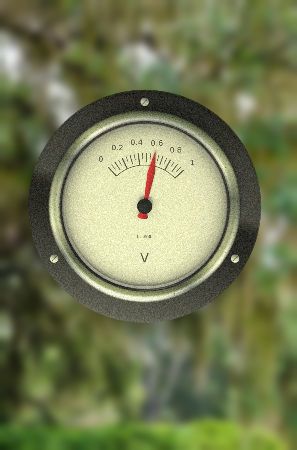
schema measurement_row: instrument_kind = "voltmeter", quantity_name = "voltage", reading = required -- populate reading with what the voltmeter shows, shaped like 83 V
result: 0.6 V
